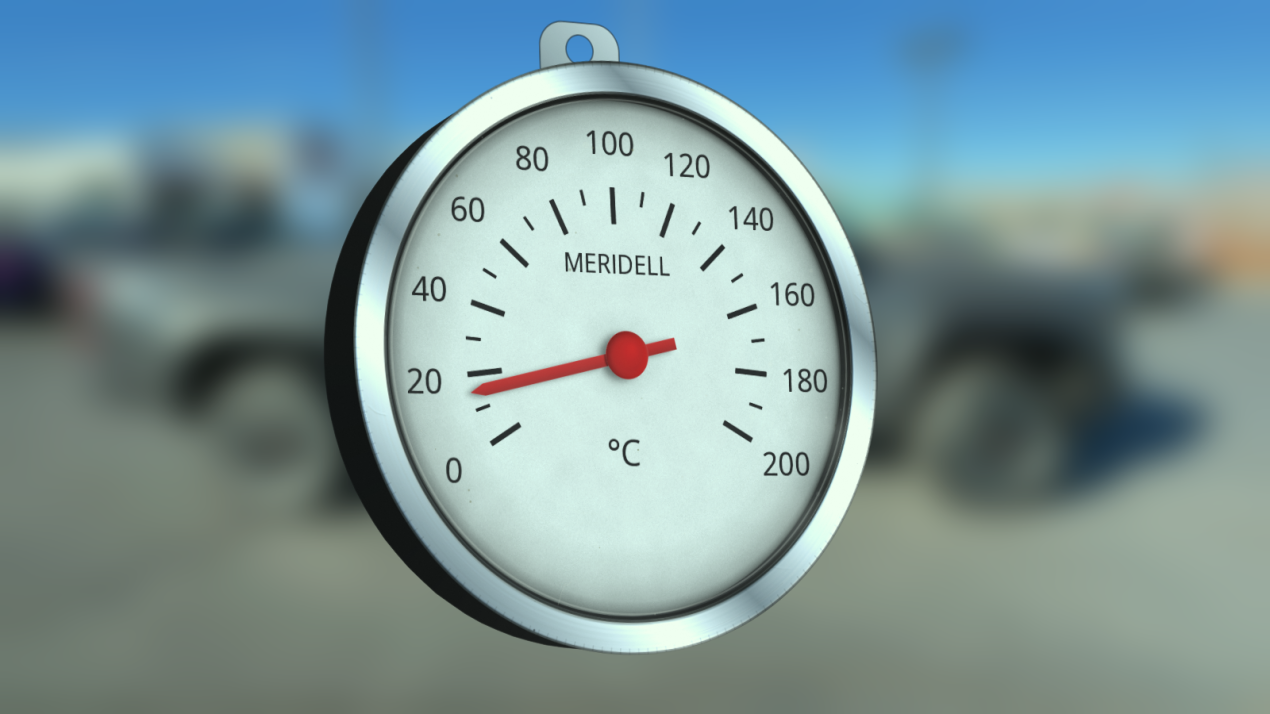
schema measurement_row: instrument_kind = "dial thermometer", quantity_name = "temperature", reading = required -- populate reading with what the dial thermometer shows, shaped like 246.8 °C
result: 15 °C
